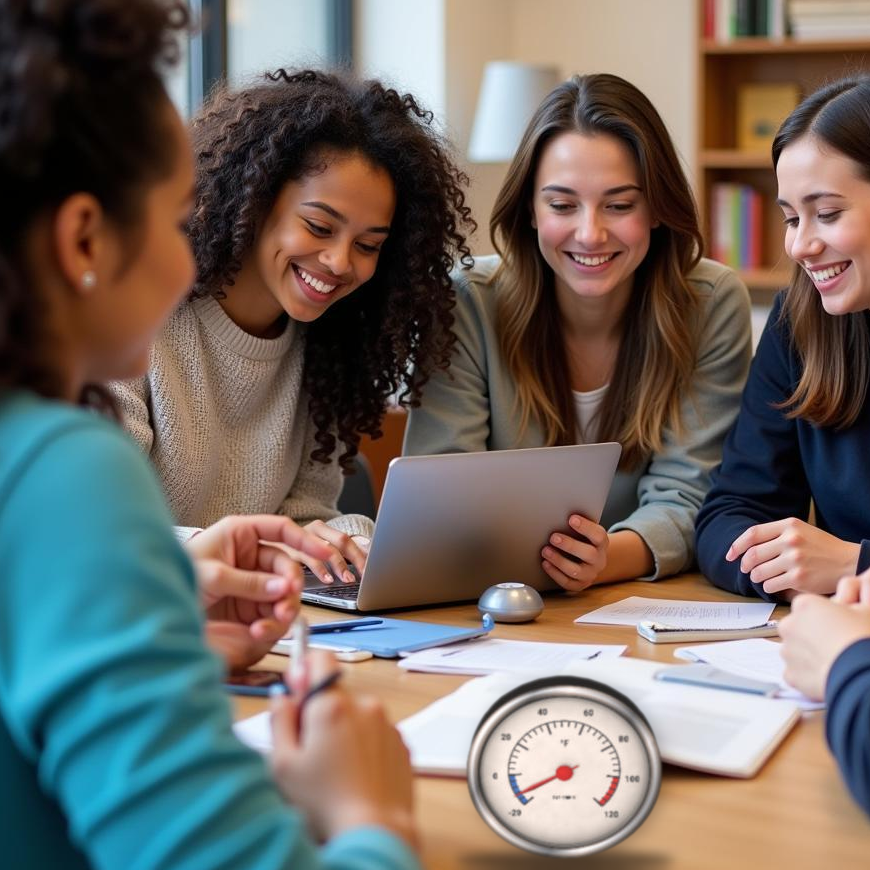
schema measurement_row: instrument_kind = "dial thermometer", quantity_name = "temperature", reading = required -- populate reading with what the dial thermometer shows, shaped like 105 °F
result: -12 °F
